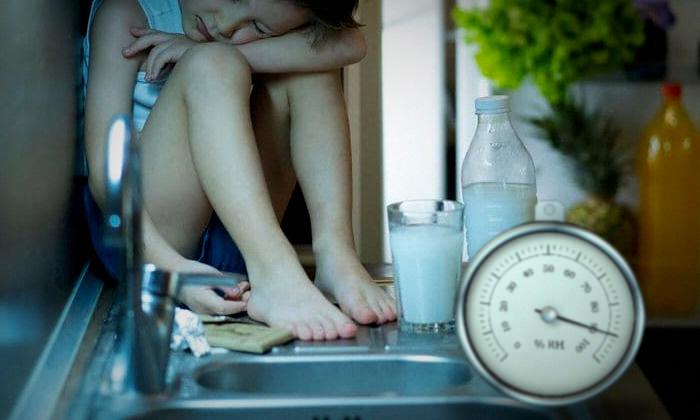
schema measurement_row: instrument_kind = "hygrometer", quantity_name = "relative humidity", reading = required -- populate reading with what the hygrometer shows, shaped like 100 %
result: 90 %
